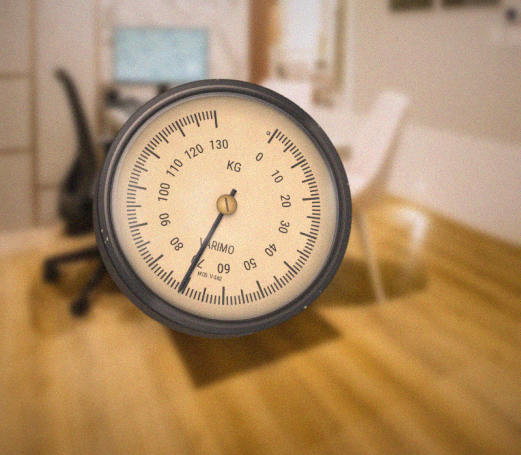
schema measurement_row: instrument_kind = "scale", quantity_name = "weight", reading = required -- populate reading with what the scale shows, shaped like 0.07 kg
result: 71 kg
